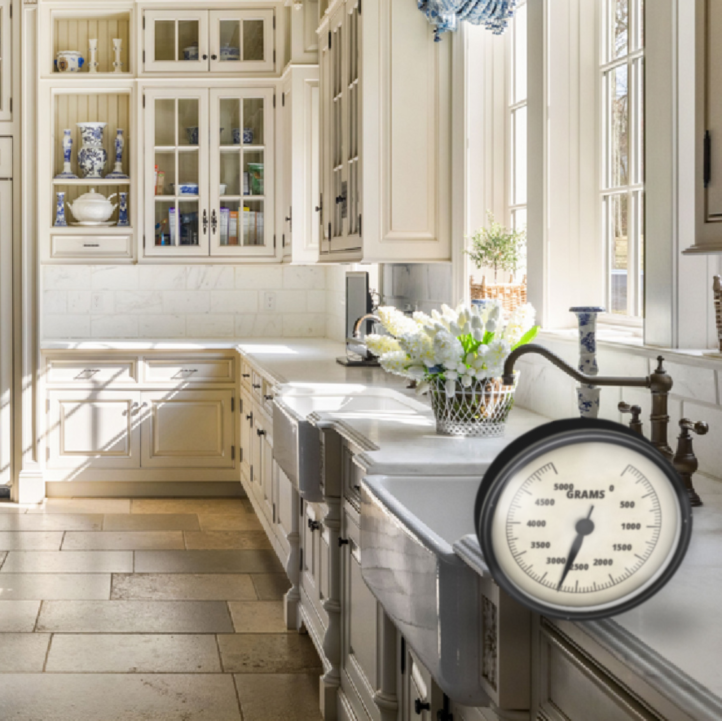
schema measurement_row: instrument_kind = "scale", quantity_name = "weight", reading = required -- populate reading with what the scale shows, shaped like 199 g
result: 2750 g
